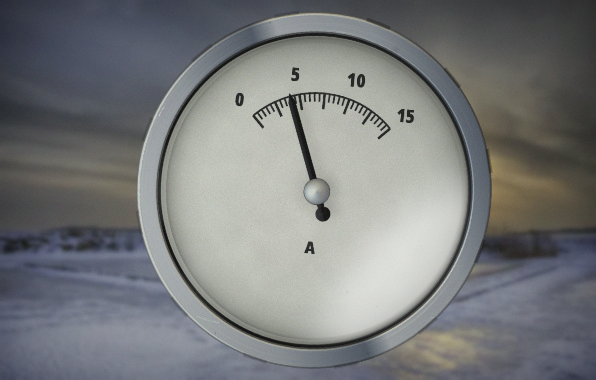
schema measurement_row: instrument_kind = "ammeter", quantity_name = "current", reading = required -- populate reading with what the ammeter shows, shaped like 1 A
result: 4 A
